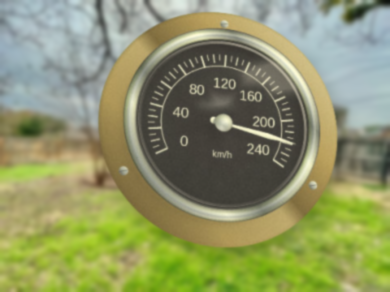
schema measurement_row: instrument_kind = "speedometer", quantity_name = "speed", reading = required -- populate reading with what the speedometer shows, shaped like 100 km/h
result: 220 km/h
